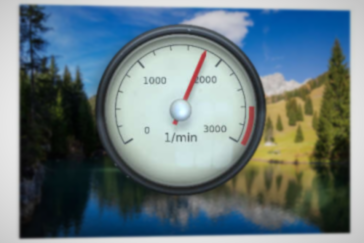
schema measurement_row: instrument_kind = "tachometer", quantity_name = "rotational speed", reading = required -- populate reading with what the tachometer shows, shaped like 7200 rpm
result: 1800 rpm
